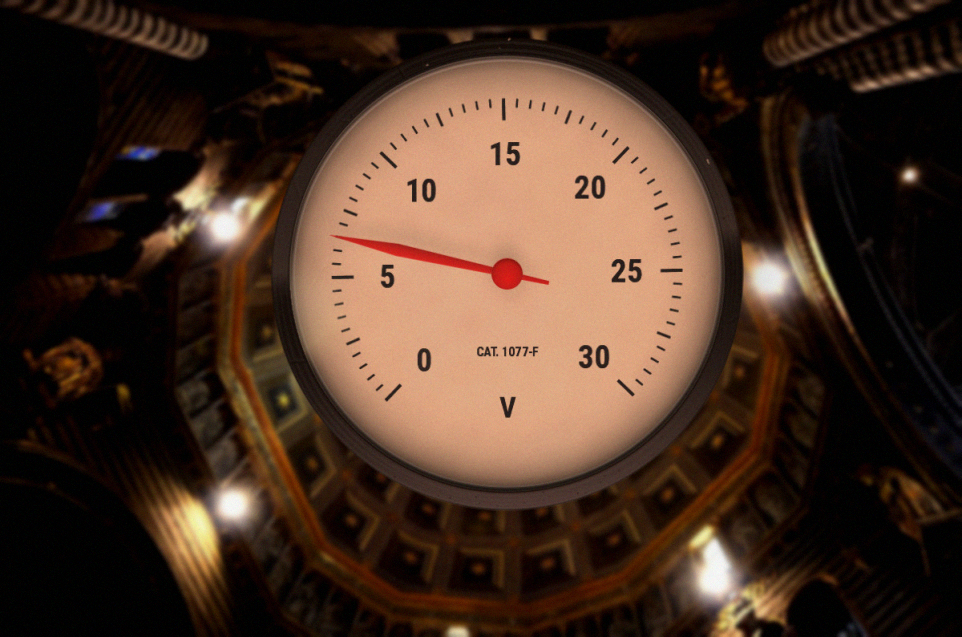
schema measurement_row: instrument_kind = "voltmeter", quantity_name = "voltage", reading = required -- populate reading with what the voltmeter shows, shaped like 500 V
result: 6.5 V
